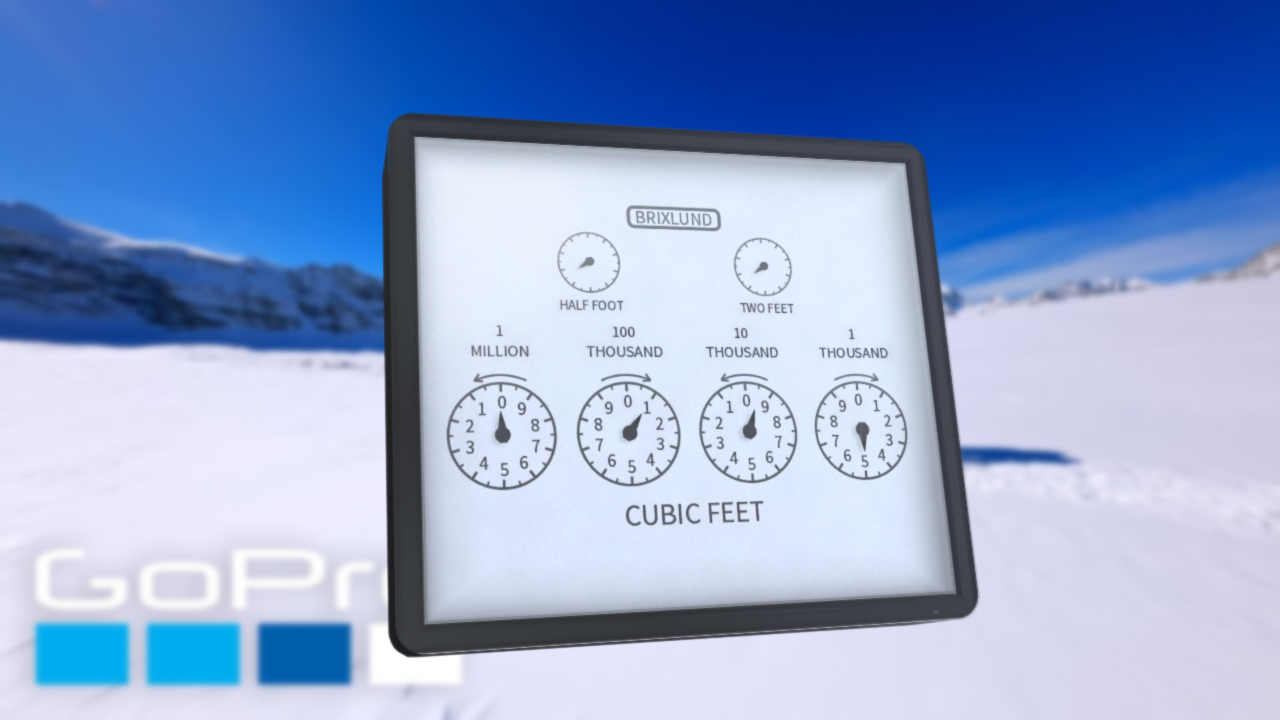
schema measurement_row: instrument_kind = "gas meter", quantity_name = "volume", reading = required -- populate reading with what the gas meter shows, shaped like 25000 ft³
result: 9500 ft³
